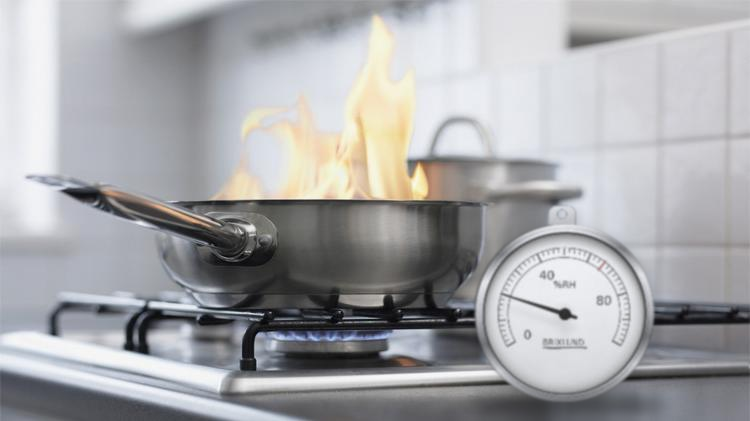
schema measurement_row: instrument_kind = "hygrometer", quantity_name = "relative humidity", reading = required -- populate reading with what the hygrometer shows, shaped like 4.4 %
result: 20 %
